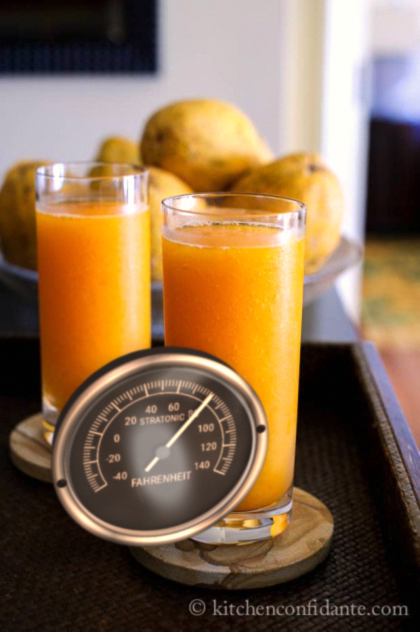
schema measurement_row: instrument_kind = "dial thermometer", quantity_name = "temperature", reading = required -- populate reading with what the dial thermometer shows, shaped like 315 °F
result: 80 °F
